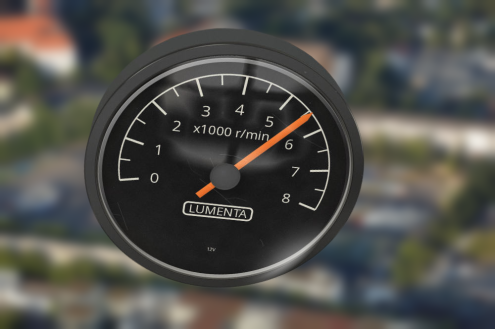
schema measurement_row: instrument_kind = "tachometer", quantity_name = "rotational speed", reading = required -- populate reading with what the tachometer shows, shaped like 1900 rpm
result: 5500 rpm
